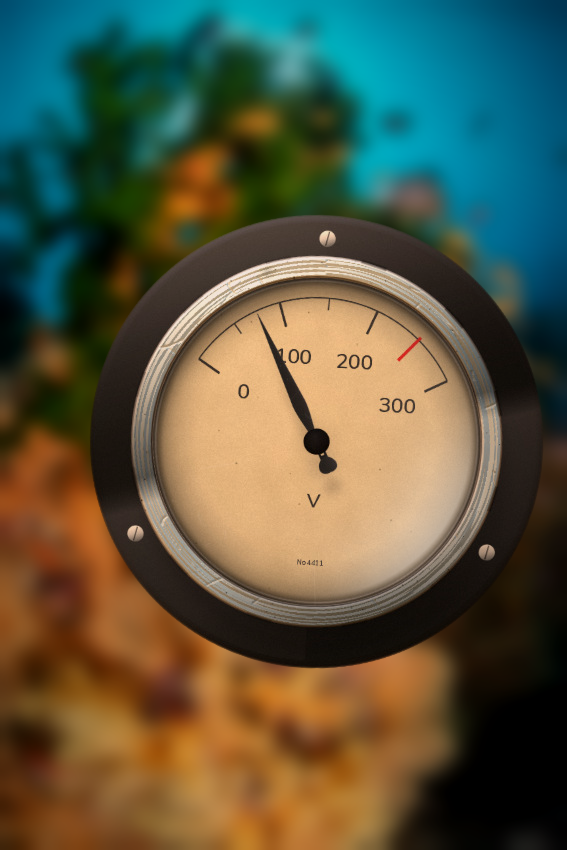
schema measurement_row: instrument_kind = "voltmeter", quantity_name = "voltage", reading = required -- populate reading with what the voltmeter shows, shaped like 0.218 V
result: 75 V
